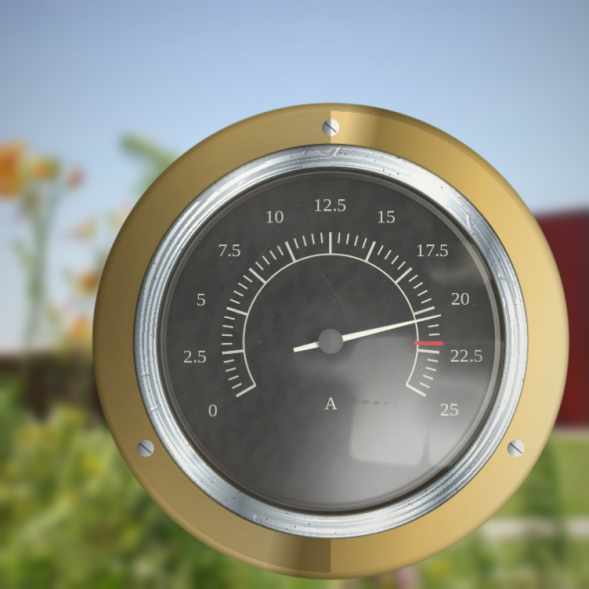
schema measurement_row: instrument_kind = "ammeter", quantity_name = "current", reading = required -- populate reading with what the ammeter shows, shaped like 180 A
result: 20.5 A
